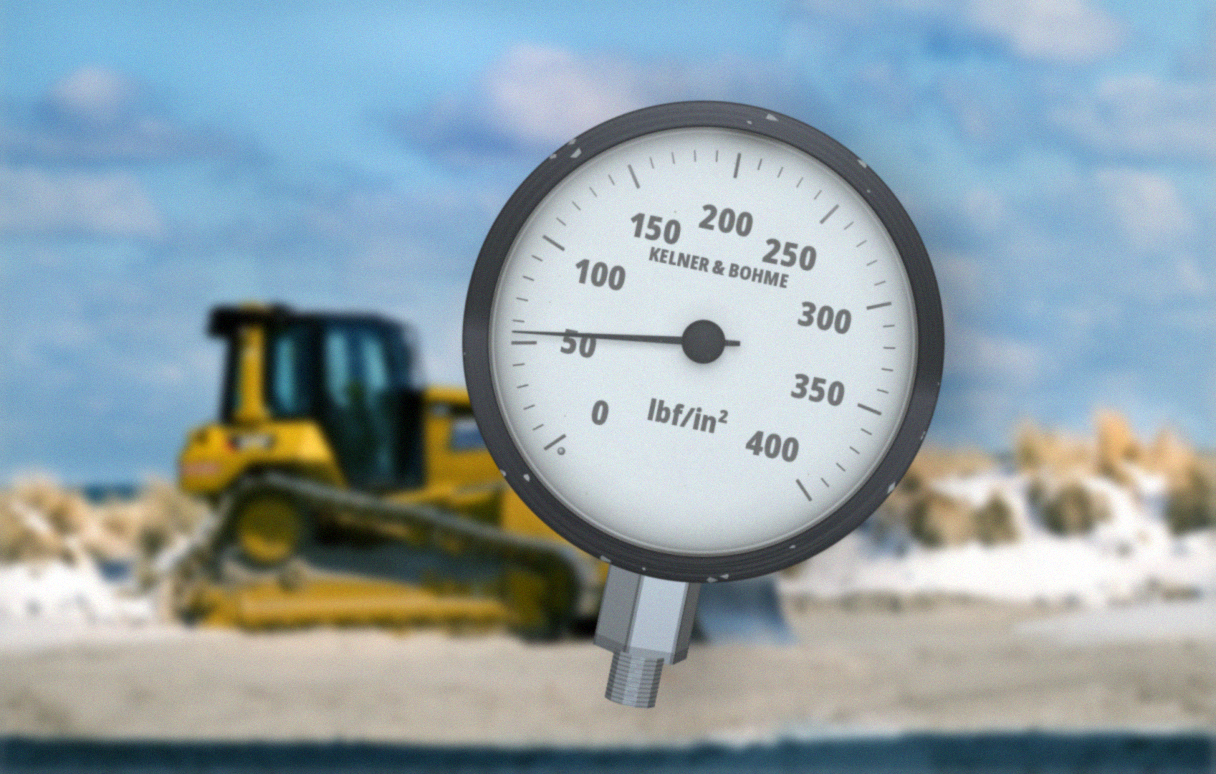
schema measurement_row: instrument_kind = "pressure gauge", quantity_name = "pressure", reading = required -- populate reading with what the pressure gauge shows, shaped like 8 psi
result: 55 psi
